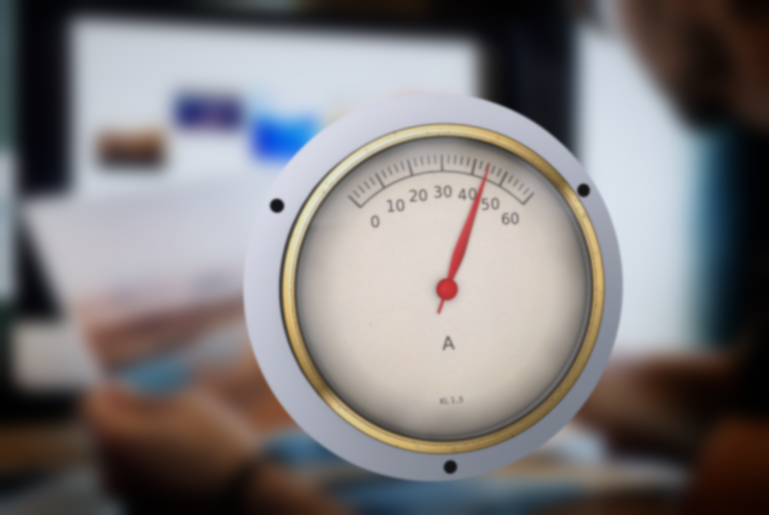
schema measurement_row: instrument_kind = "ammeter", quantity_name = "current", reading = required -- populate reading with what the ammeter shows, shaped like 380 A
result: 44 A
